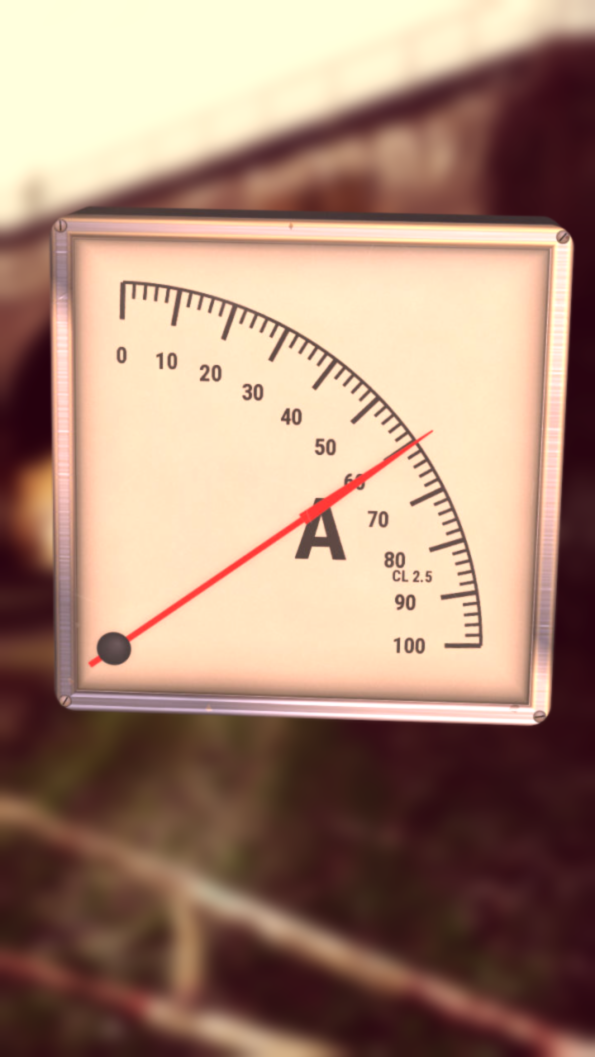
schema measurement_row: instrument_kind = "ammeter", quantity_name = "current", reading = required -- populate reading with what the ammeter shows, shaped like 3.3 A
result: 60 A
